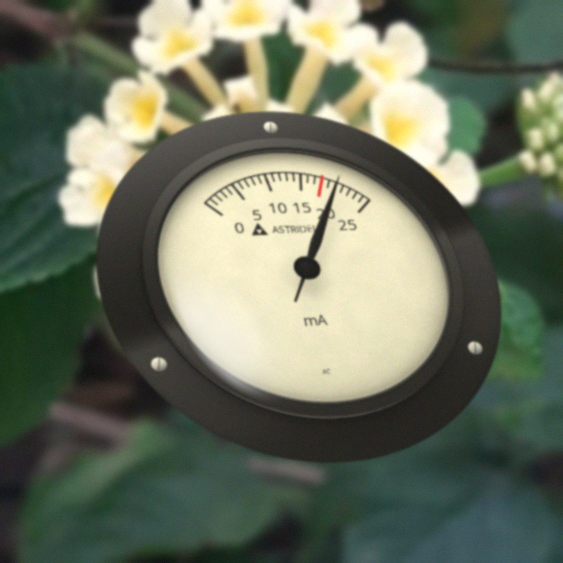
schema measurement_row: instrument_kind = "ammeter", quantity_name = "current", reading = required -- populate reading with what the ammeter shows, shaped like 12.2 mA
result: 20 mA
